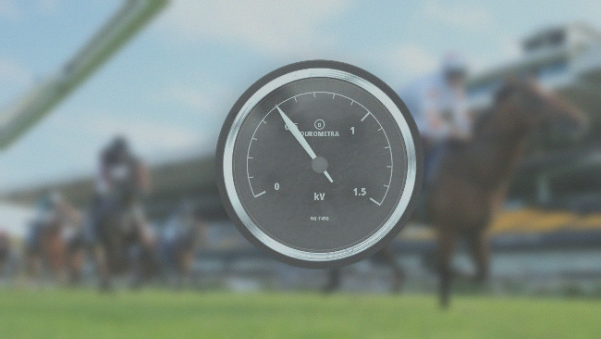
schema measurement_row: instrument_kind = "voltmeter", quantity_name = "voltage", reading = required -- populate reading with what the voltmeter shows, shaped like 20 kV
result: 0.5 kV
